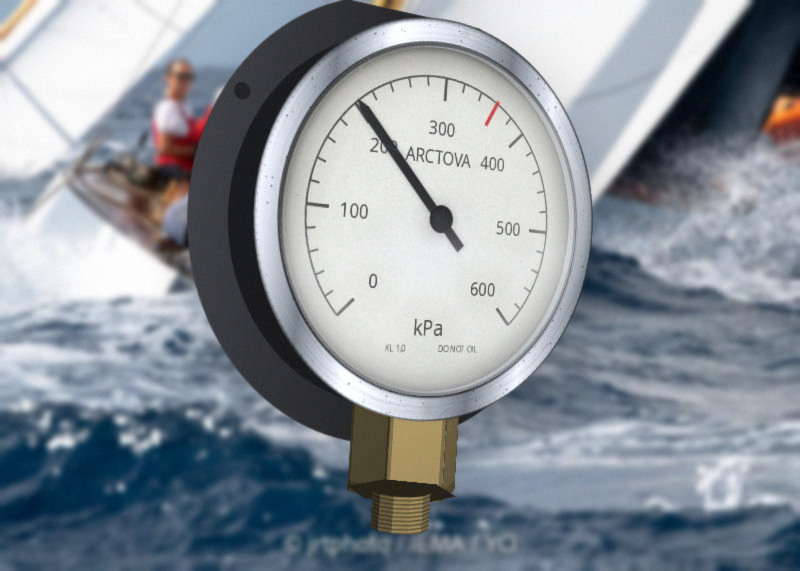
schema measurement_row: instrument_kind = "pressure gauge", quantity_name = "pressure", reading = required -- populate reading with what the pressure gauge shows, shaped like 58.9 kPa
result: 200 kPa
